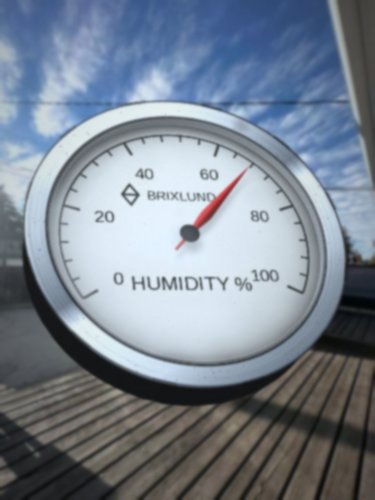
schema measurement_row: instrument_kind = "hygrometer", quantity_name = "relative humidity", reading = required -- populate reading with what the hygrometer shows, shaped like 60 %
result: 68 %
